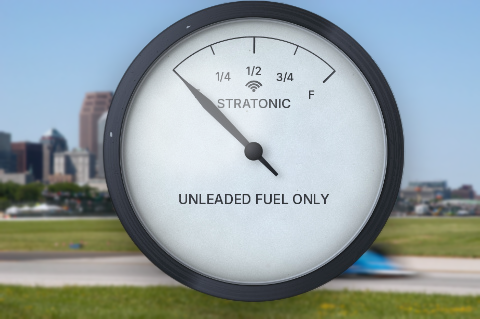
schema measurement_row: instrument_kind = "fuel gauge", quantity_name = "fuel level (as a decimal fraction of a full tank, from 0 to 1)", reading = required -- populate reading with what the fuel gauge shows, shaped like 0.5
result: 0
